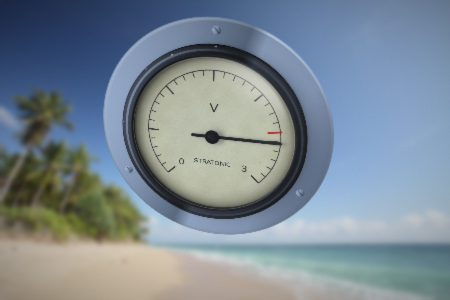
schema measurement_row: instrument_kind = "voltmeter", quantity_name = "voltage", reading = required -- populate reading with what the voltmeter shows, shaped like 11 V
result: 2.5 V
